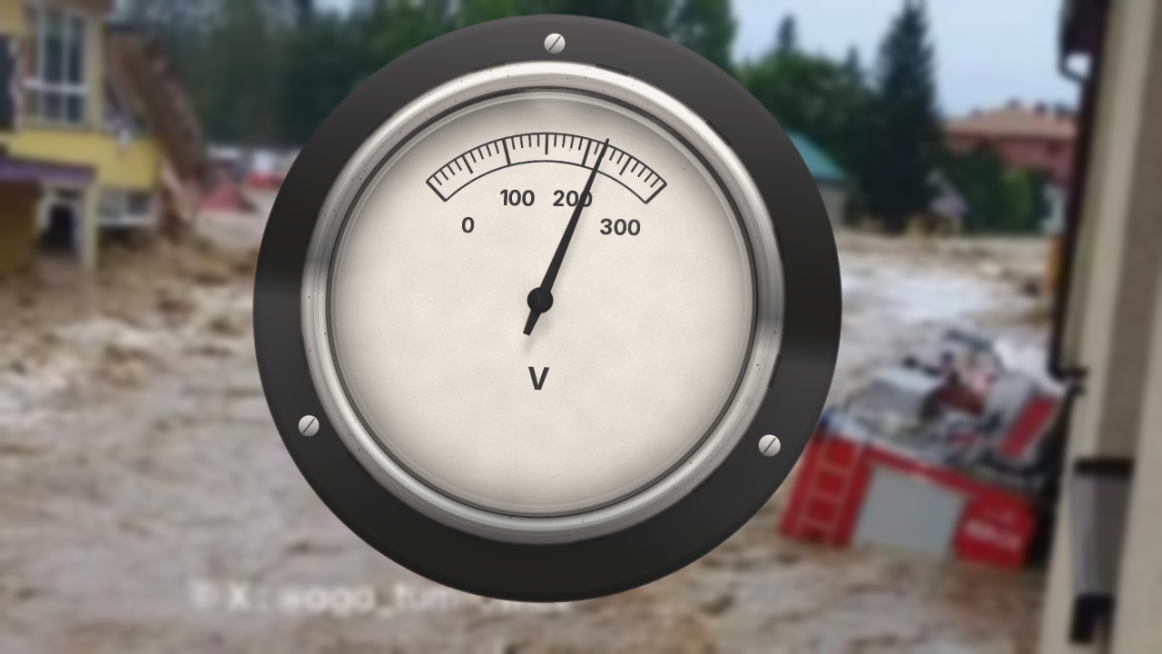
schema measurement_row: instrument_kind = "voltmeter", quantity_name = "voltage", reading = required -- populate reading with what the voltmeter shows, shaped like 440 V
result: 220 V
